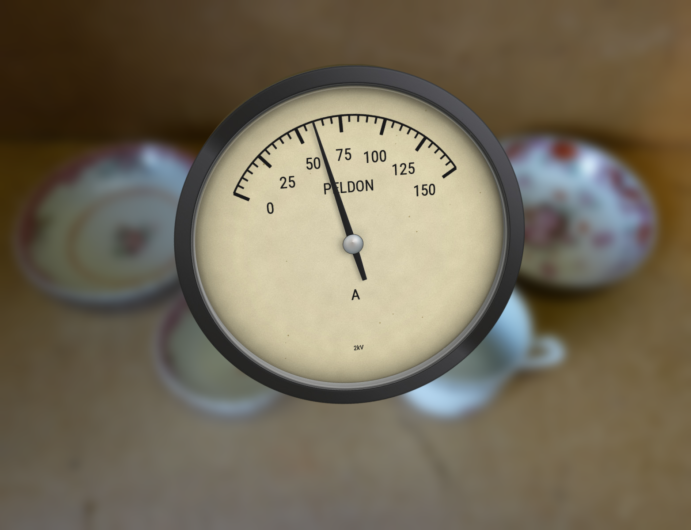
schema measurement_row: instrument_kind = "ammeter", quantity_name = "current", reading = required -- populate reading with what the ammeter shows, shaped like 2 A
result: 60 A
